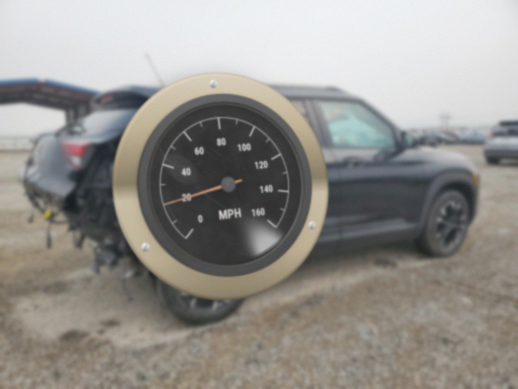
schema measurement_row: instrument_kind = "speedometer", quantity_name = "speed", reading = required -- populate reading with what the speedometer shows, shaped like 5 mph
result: 20 mph
